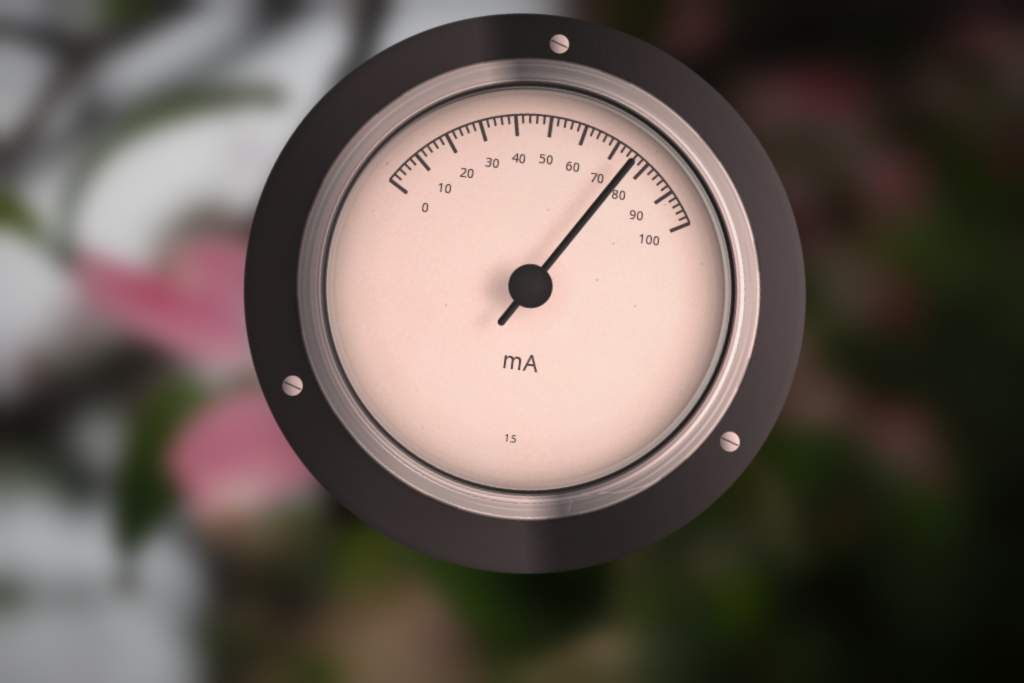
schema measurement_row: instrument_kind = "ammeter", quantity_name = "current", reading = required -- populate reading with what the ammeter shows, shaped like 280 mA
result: 76 mA
